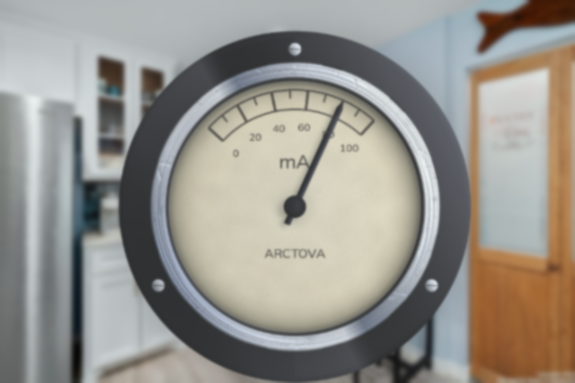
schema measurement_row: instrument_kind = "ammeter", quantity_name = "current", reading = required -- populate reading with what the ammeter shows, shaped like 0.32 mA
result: 80 mA
